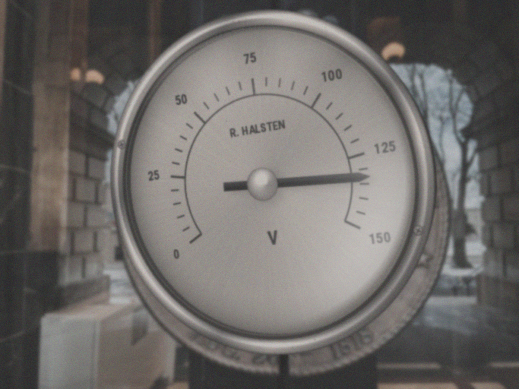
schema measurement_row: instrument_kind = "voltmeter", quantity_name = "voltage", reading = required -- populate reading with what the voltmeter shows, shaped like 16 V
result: 132.5 V
